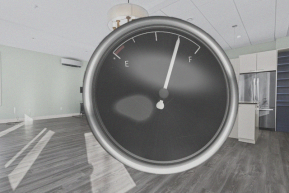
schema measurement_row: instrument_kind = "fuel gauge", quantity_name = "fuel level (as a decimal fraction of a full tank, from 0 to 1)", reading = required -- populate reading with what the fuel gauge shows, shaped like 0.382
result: 0.75
